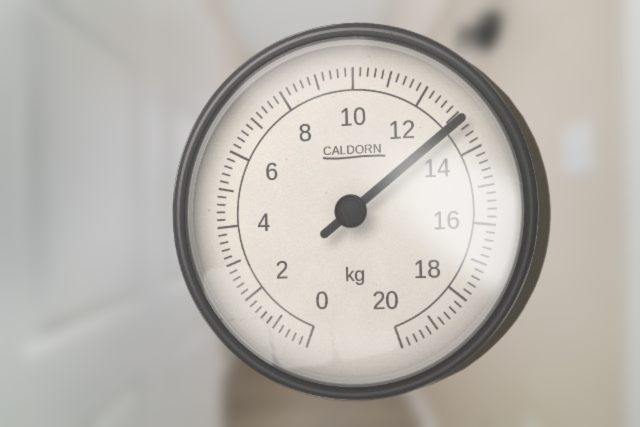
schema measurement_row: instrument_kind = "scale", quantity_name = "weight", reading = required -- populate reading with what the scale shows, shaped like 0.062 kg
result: 13.2 kg
